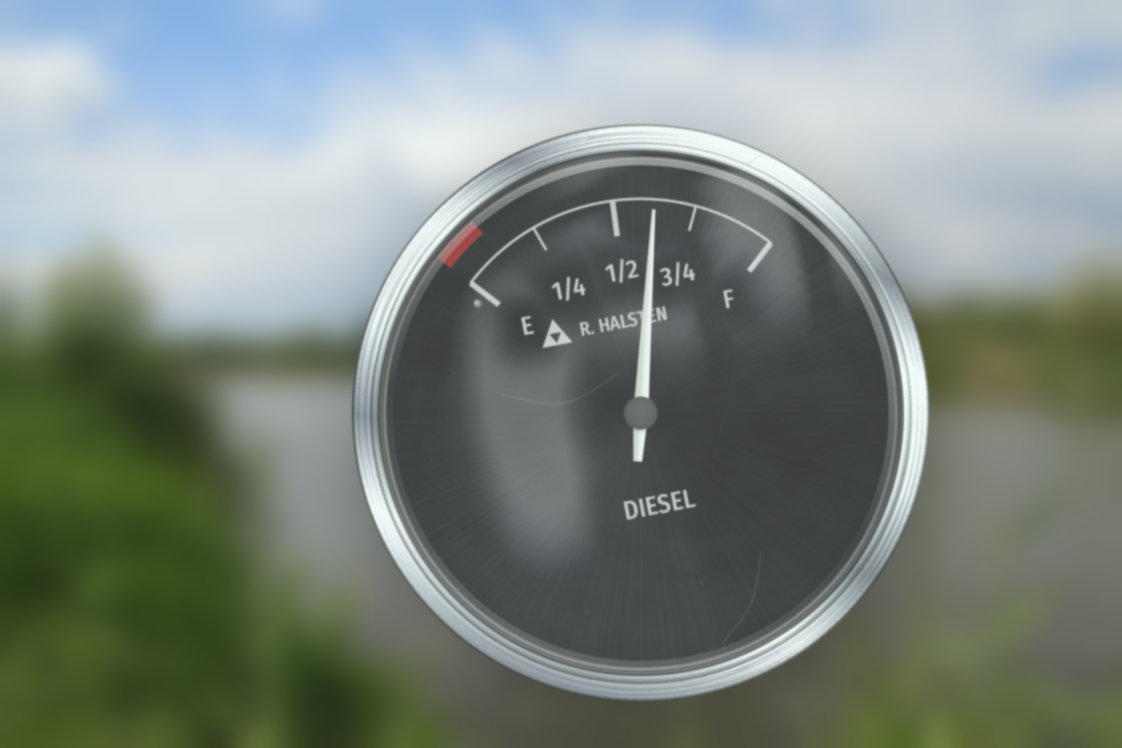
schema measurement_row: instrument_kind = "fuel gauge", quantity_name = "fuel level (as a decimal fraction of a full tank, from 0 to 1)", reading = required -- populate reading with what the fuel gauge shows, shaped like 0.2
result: 0.625
